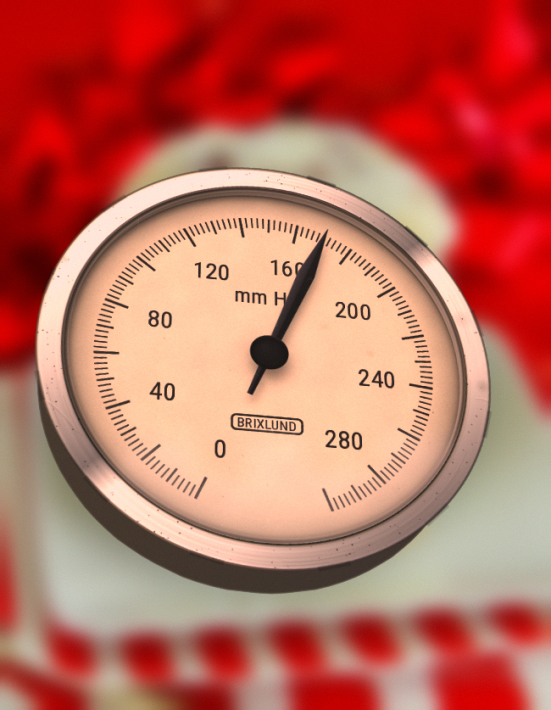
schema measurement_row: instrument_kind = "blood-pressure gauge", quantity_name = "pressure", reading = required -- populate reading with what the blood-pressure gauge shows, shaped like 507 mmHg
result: 170 mmHg
